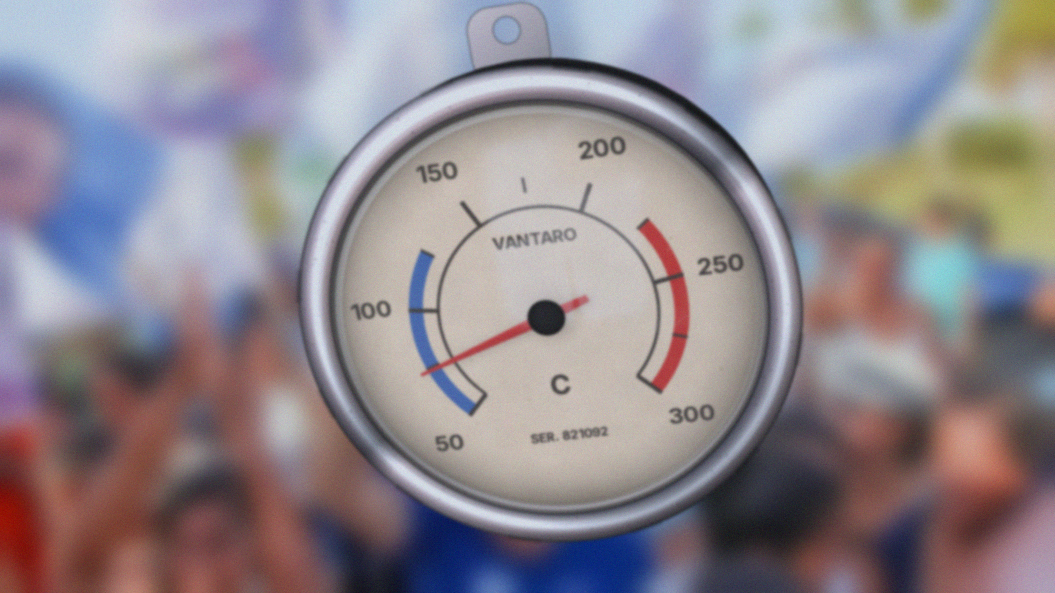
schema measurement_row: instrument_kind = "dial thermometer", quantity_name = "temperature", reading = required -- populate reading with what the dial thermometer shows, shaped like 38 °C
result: 75 °C
